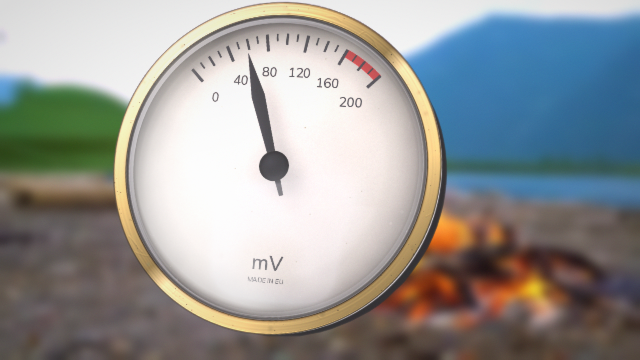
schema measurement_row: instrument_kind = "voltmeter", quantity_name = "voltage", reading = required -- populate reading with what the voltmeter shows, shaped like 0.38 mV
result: 60 mV
